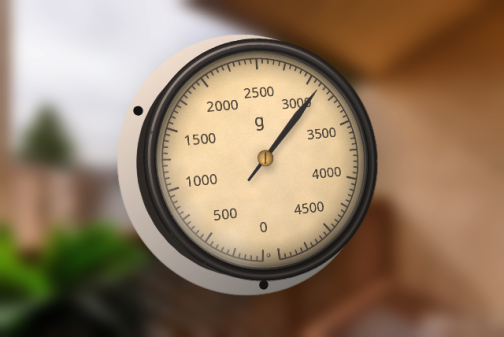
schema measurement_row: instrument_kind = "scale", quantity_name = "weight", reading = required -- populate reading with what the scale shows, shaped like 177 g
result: 3100 g
